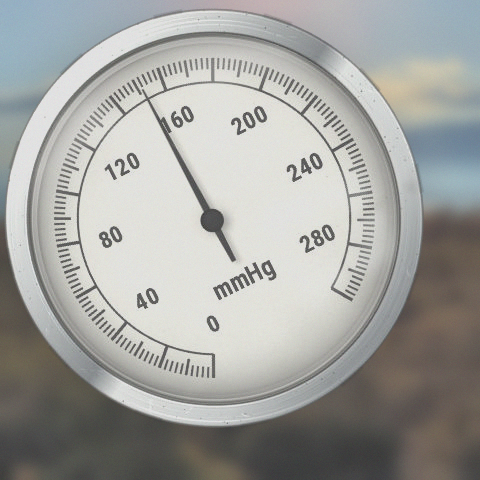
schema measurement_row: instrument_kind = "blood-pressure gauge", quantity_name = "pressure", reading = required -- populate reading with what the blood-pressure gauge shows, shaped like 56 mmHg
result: 152 mmHg
